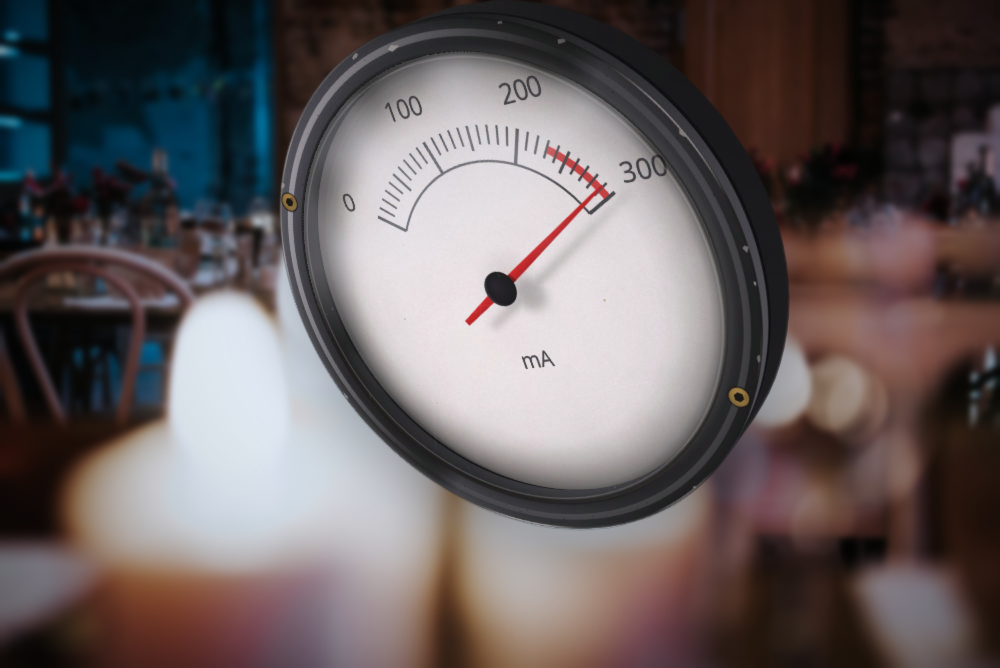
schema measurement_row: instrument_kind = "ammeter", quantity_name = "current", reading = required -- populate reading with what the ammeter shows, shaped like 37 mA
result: 290 mA
